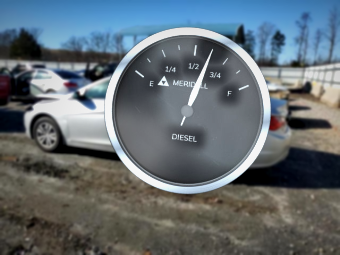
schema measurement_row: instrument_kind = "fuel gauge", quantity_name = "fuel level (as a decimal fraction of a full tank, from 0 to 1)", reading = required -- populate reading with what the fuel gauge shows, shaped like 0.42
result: 0.625
